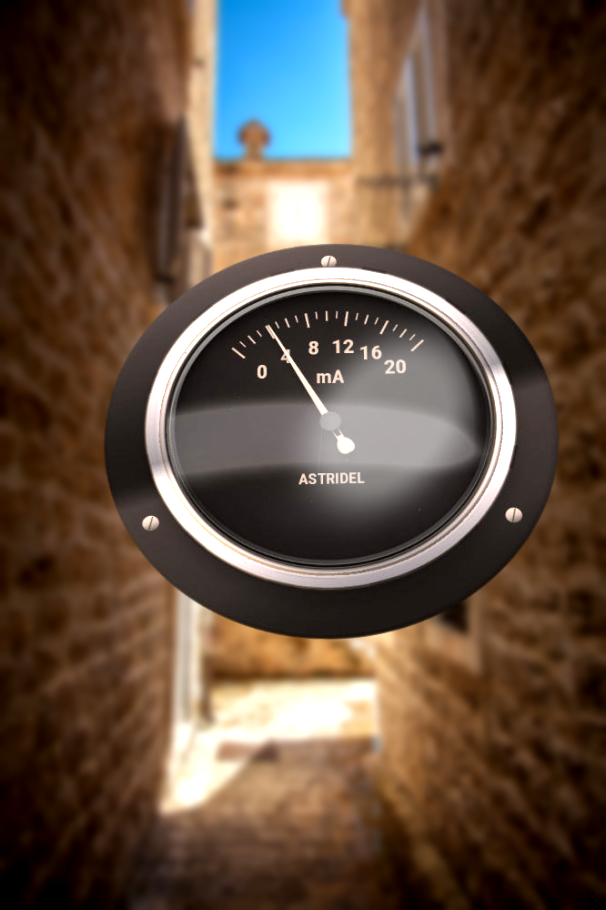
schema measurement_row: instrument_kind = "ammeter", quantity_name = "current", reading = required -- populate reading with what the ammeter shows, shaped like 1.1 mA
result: 4 mA
